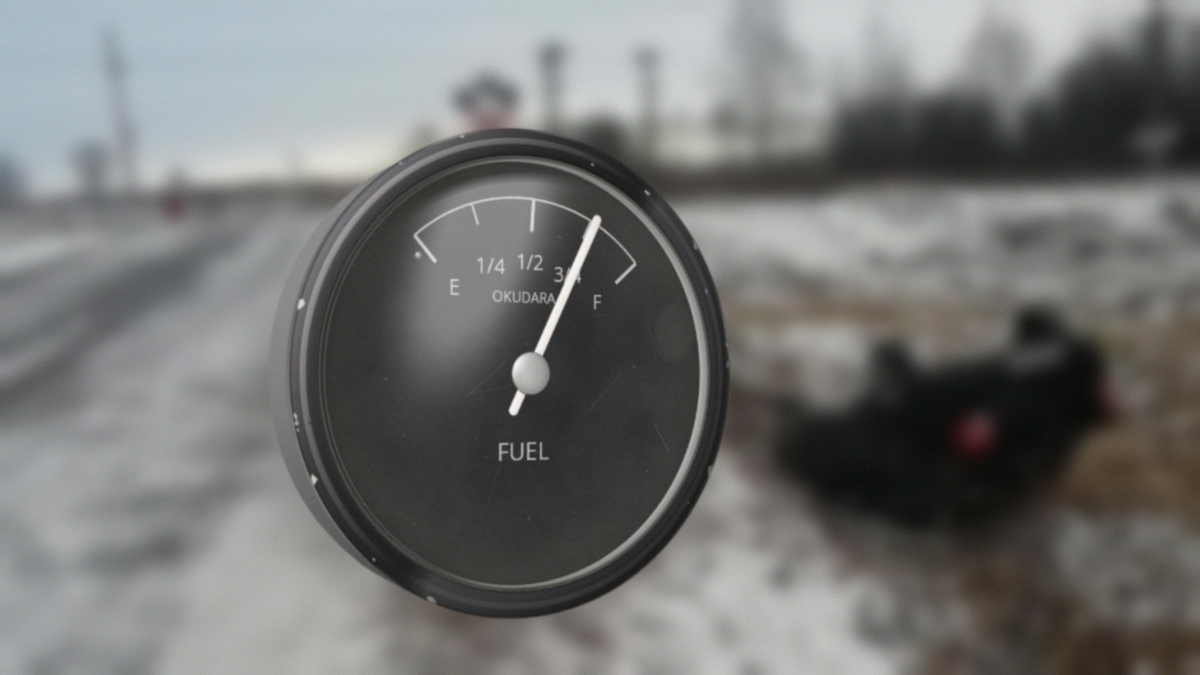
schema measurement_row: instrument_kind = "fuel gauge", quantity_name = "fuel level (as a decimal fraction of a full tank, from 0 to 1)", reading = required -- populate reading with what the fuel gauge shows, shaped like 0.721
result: 0.75
